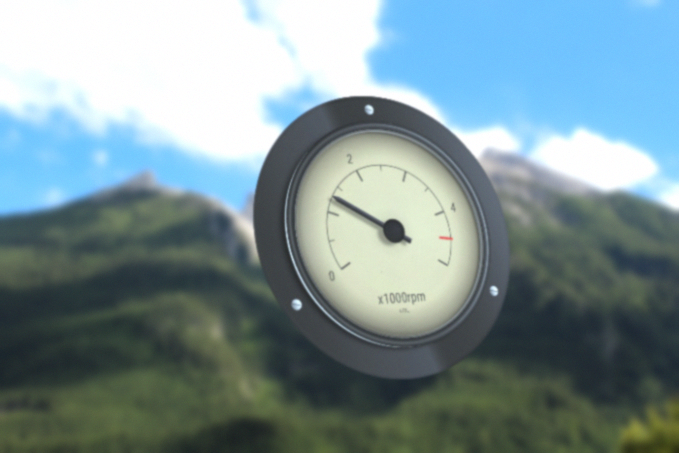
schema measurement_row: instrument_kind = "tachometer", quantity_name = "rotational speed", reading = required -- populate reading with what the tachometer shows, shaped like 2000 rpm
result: 1250 rpm
